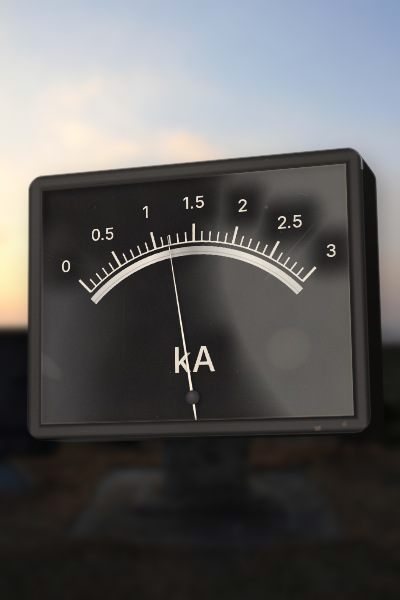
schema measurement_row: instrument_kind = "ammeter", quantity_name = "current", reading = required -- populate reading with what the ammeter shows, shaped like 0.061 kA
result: 1.2 kA
